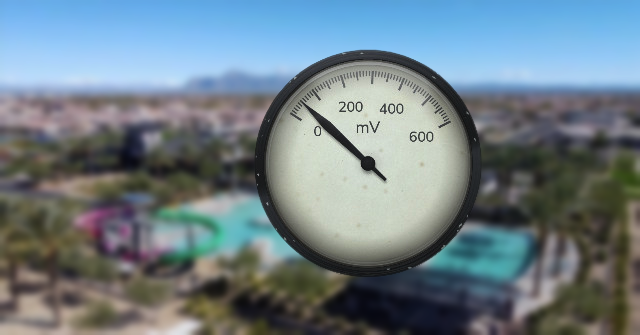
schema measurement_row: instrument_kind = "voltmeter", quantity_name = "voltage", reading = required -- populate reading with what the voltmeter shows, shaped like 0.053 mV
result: 50 mV
